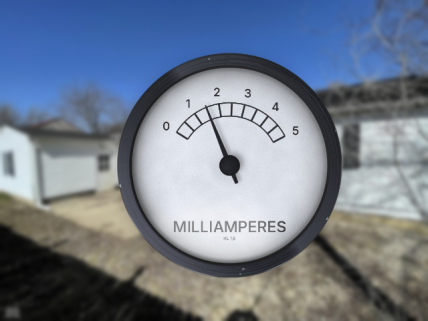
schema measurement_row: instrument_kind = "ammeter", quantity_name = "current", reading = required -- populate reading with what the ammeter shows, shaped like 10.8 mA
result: 1.5 mA
